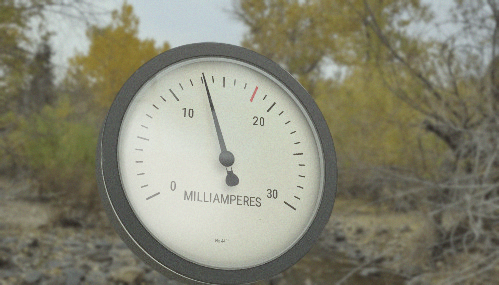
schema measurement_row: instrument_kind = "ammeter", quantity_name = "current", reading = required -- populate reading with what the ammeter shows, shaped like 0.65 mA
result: 13 mA
